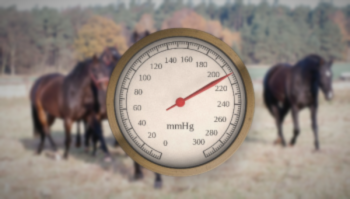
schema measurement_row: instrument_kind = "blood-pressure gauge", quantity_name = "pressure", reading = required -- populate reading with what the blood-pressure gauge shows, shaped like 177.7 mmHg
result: 210 mmHg
